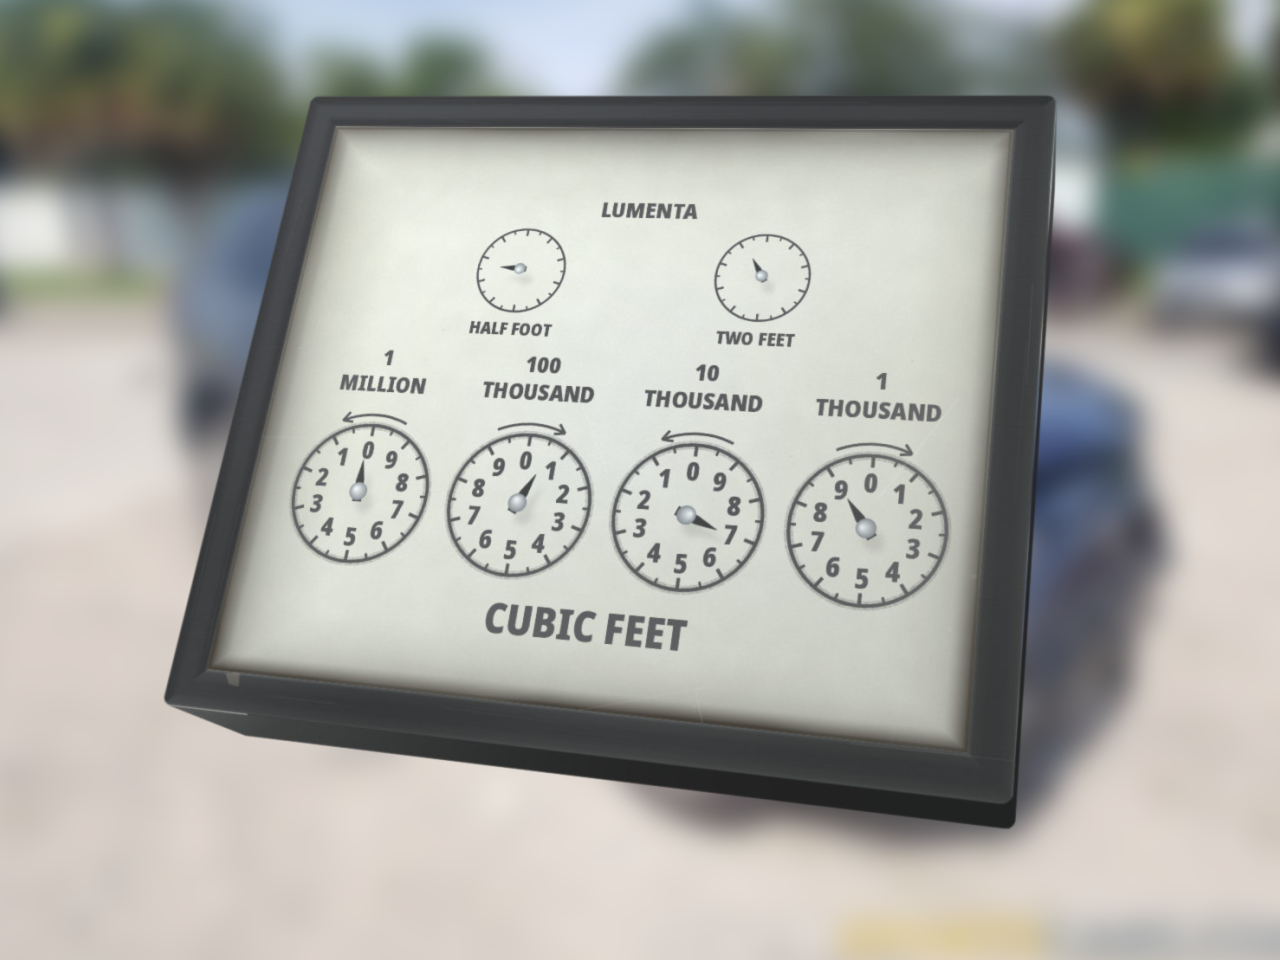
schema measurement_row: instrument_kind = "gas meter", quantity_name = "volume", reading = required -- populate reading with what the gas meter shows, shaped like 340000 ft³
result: 6900 ft³
